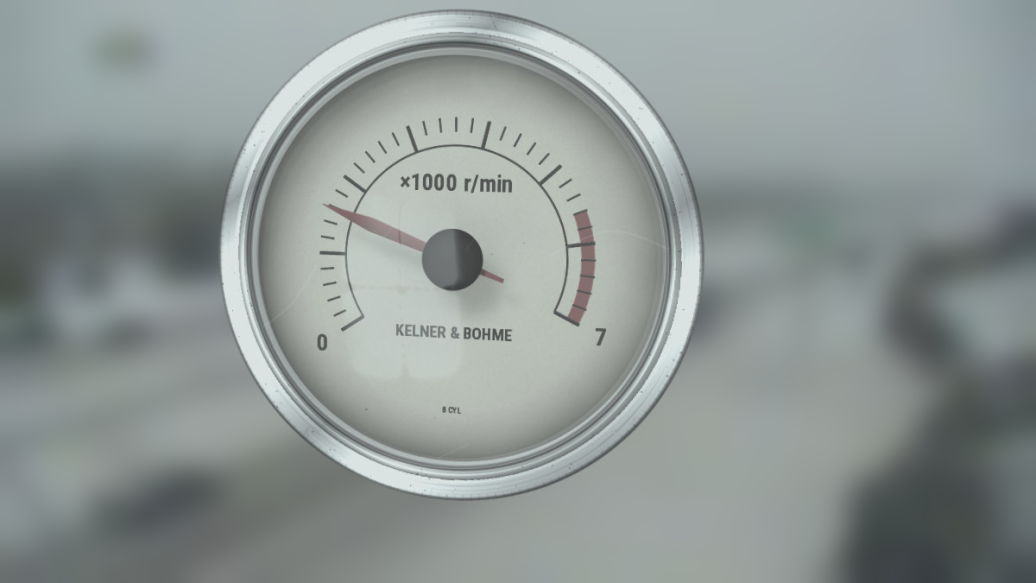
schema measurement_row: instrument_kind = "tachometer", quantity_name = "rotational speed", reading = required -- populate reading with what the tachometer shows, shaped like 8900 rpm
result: 1600 rpm
